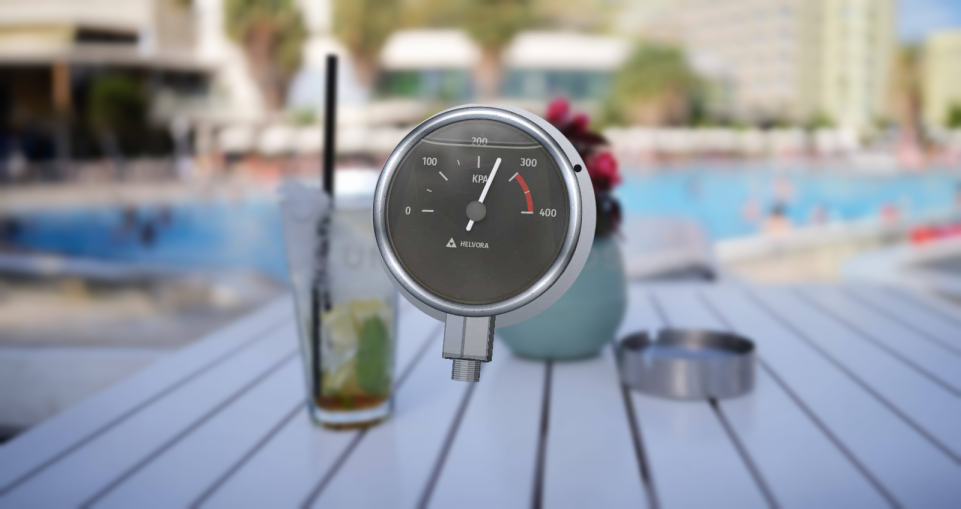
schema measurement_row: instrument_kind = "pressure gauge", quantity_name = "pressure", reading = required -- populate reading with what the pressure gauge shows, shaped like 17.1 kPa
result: 250 kPa
